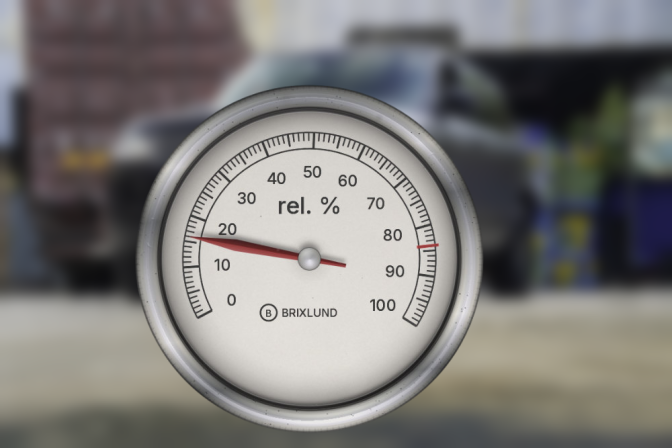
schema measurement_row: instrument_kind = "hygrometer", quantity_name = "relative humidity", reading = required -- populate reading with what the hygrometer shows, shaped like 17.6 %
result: 16 %
